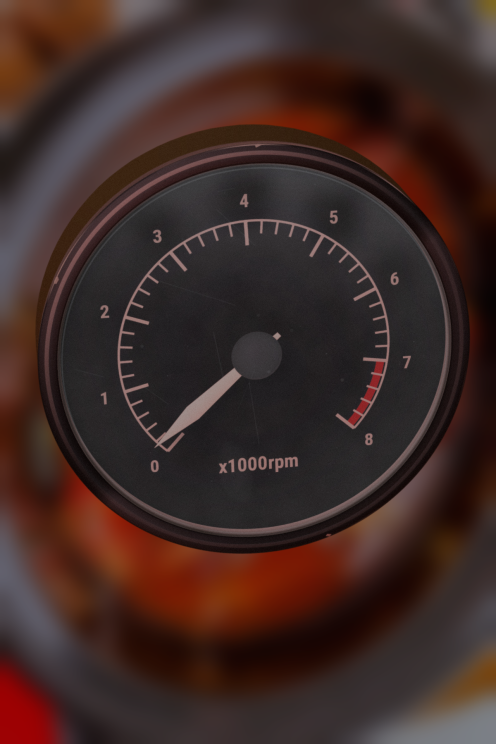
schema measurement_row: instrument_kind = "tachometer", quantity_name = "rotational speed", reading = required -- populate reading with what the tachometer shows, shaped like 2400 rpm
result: 200 rpm
